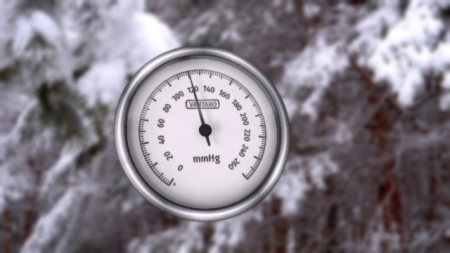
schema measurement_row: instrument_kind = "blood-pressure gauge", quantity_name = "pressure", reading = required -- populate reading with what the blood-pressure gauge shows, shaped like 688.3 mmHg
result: 120 mmHg
